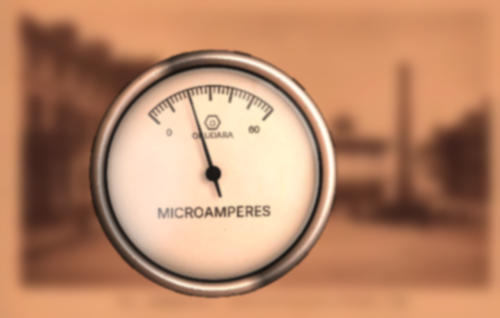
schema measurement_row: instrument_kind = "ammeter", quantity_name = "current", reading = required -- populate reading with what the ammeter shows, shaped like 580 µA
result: 20 µA
